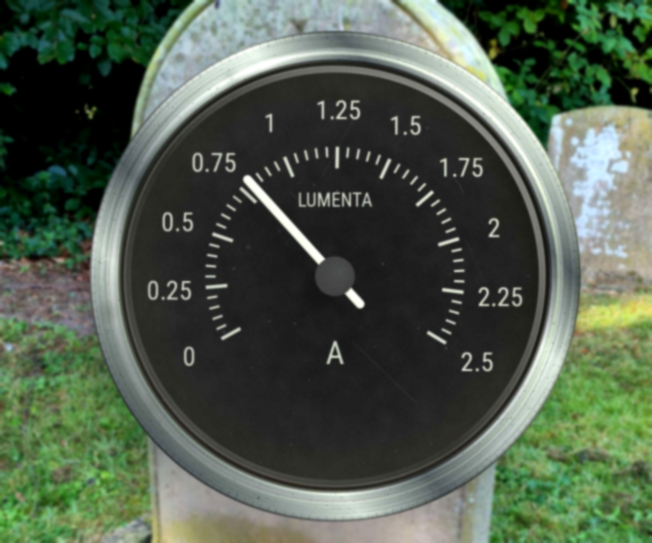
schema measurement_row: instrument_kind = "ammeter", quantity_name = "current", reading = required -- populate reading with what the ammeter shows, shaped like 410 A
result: 0.8 A
